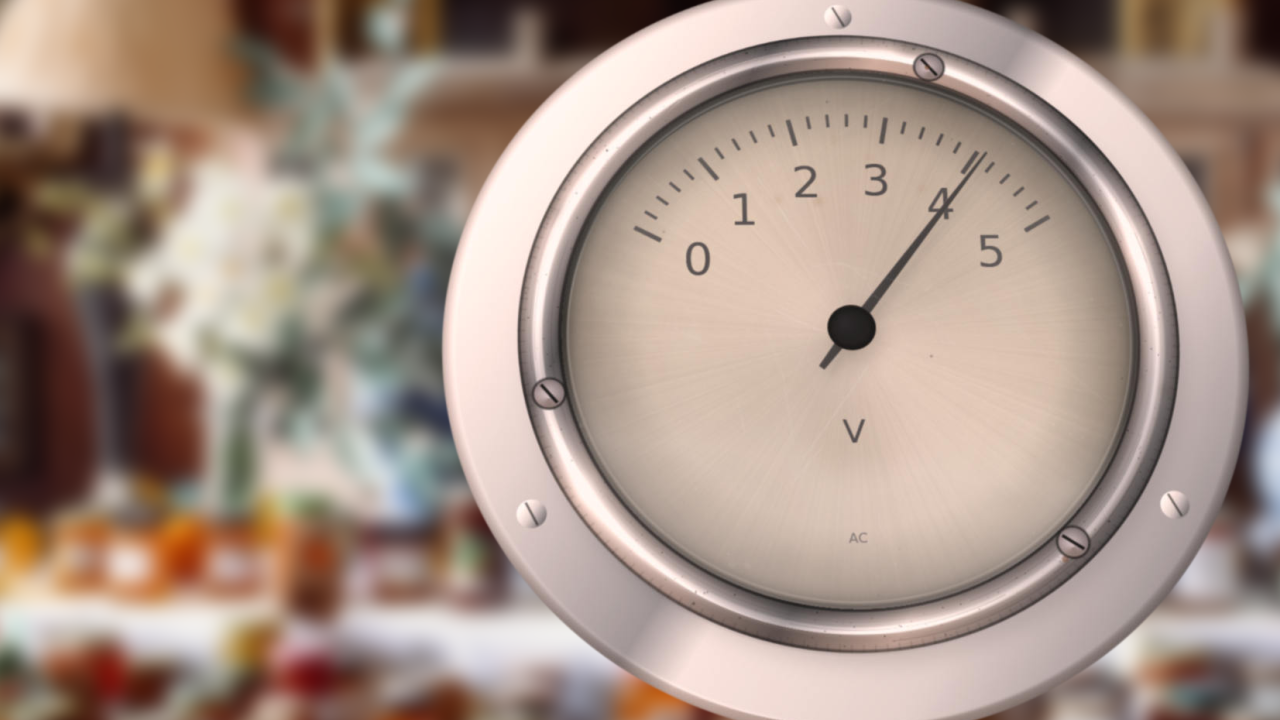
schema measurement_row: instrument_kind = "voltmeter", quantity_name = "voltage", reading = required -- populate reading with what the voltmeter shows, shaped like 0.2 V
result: 4.1 V
